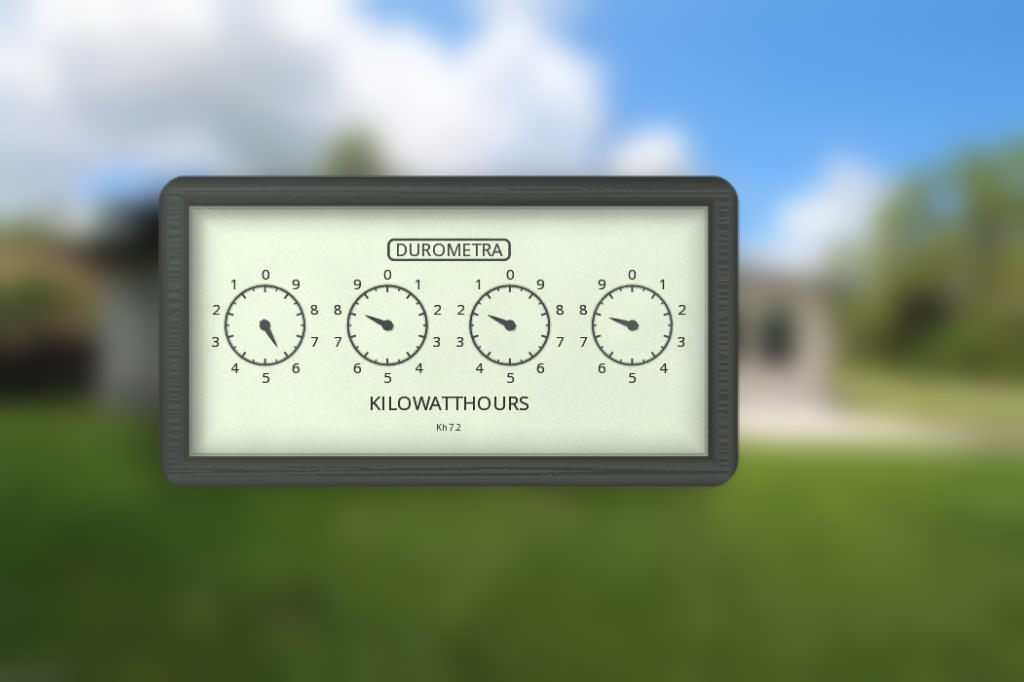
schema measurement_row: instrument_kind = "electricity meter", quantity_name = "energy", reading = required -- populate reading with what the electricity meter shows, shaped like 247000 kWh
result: 5818 kWh
